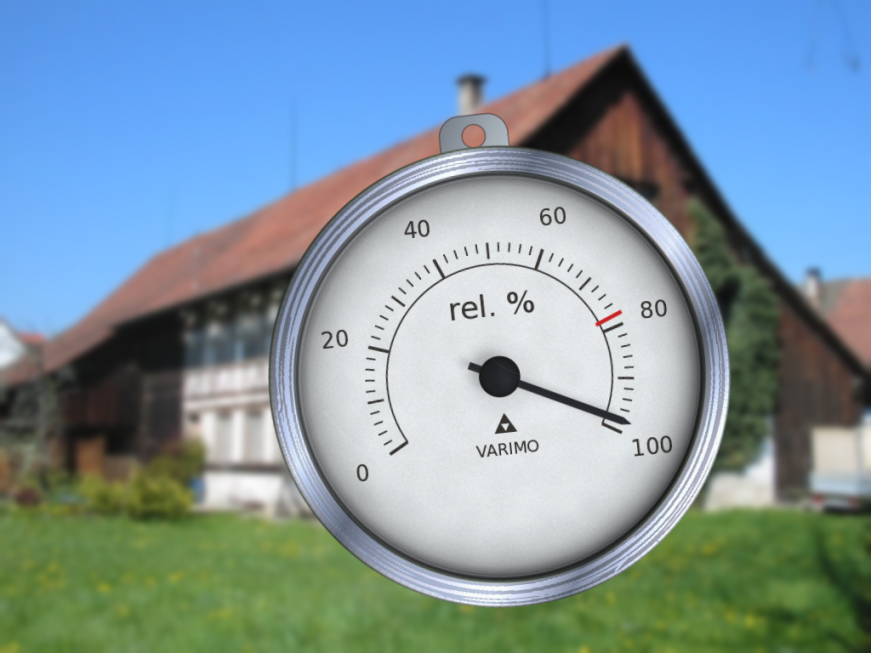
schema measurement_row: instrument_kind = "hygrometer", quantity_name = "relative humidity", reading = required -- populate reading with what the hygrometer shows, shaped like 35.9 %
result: 98 %
